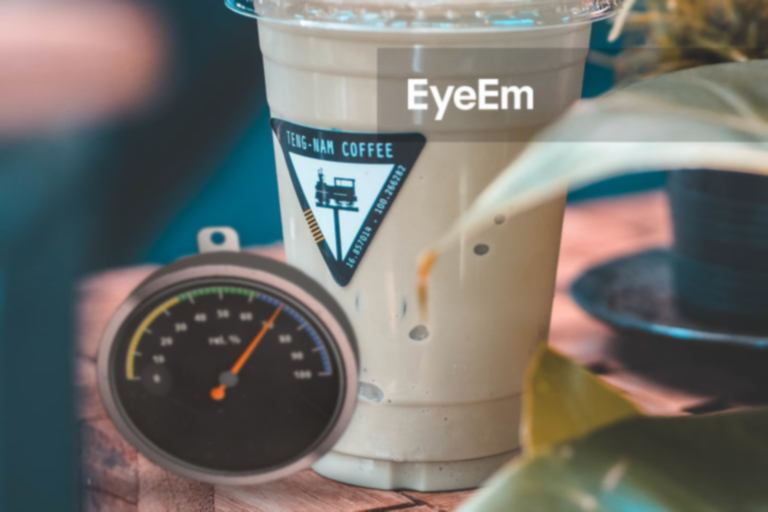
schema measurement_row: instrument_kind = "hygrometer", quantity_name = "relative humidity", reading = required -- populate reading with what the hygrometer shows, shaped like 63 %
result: 70 %
